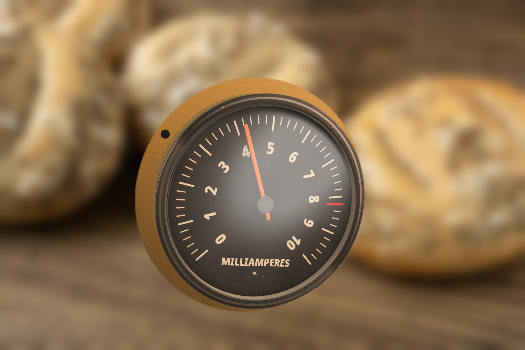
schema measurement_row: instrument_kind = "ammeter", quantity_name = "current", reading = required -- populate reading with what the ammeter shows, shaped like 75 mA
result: 4.2 mA
